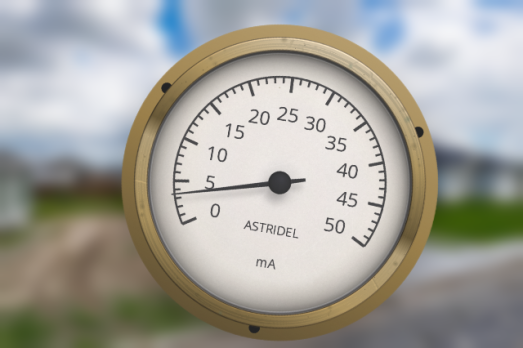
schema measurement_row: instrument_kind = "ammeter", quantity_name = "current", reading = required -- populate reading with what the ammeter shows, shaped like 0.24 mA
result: 3.5 mA
